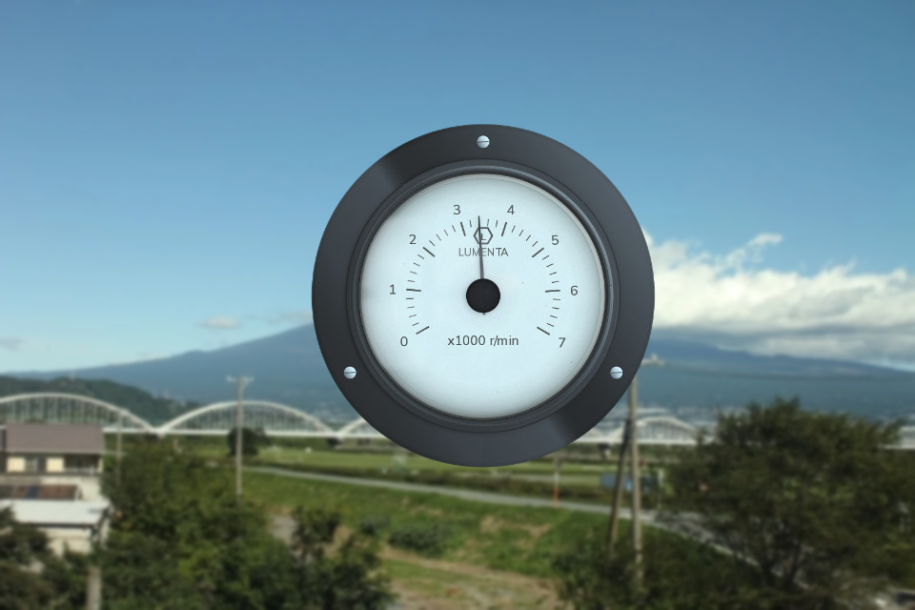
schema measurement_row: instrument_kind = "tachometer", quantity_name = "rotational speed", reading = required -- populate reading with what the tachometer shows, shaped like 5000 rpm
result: 3400 rpm
